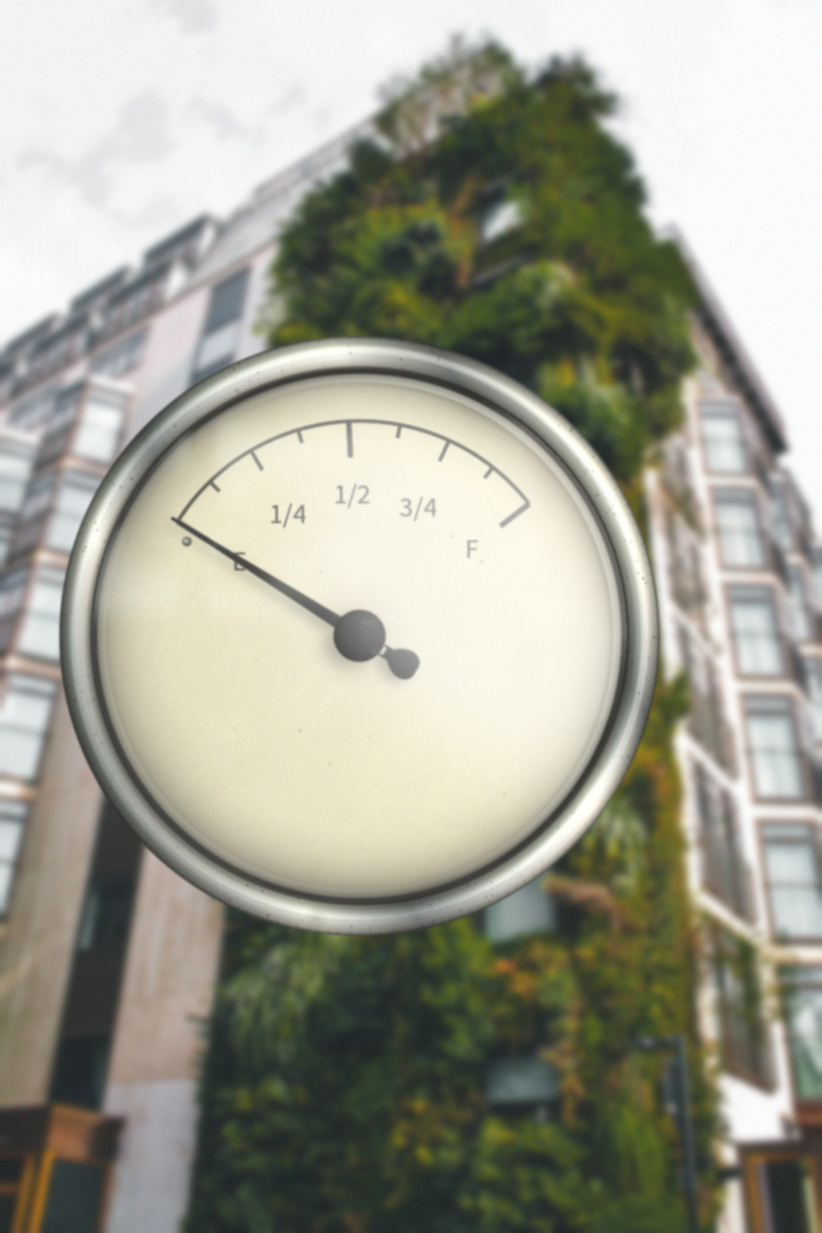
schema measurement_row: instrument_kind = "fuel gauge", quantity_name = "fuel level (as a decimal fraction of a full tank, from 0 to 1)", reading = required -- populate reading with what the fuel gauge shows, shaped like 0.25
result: 0
